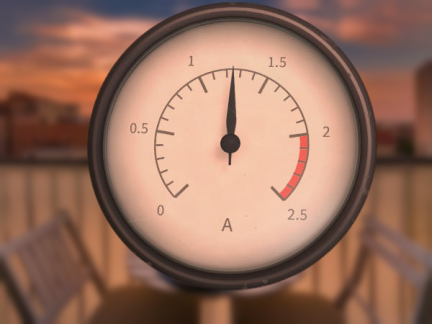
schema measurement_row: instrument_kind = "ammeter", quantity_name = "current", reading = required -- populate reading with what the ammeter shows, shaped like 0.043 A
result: 1.25 A
